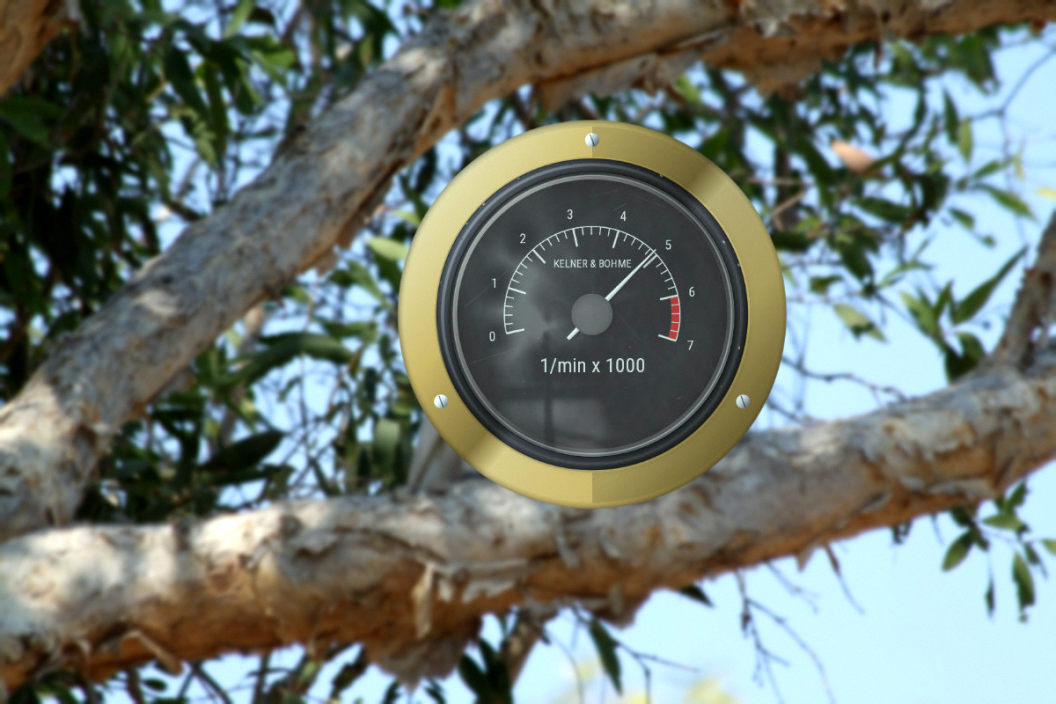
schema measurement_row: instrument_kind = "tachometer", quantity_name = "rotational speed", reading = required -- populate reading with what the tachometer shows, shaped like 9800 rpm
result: 4900 rpm
